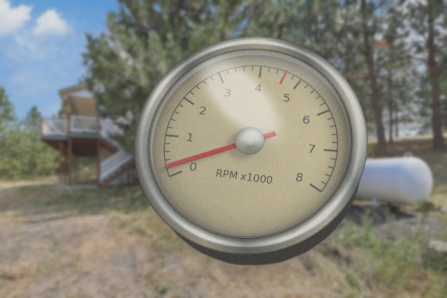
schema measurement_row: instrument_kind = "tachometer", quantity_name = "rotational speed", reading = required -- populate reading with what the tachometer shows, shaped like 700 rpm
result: 200 rpm
